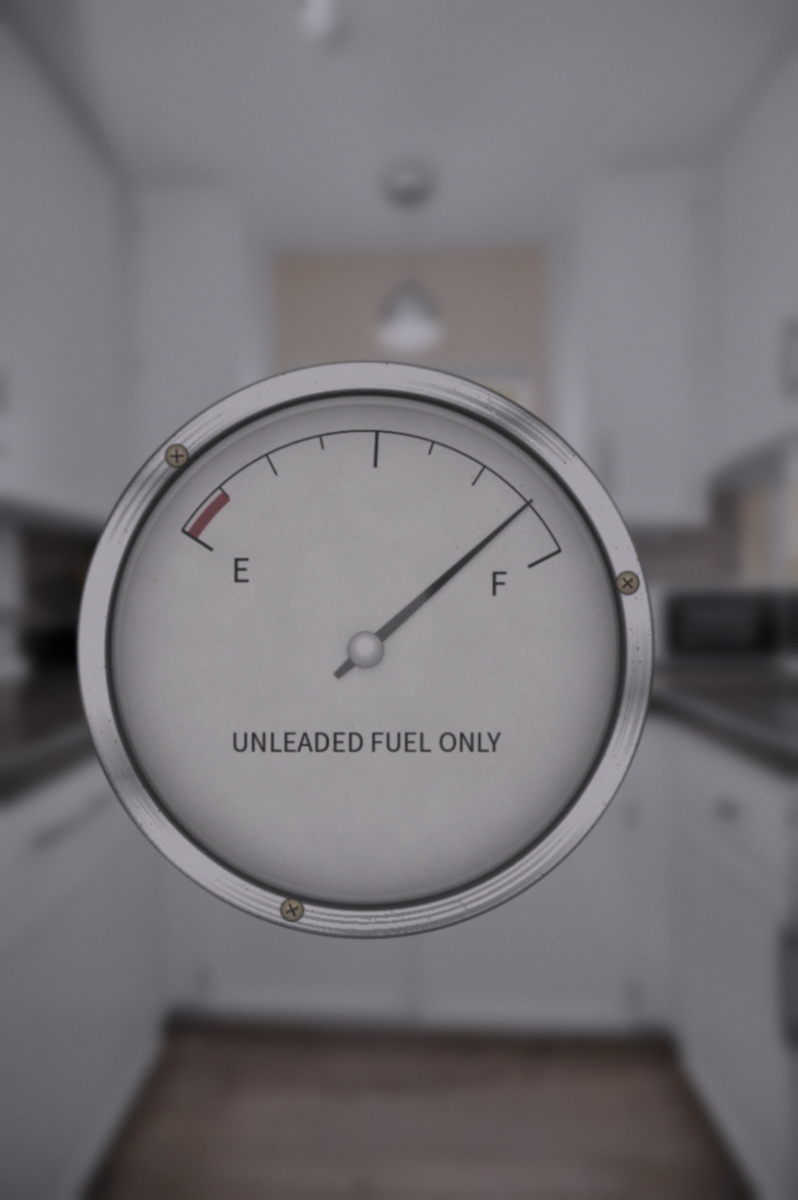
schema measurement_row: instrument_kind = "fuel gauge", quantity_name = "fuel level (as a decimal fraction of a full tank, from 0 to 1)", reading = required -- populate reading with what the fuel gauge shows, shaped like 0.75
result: 0.875
